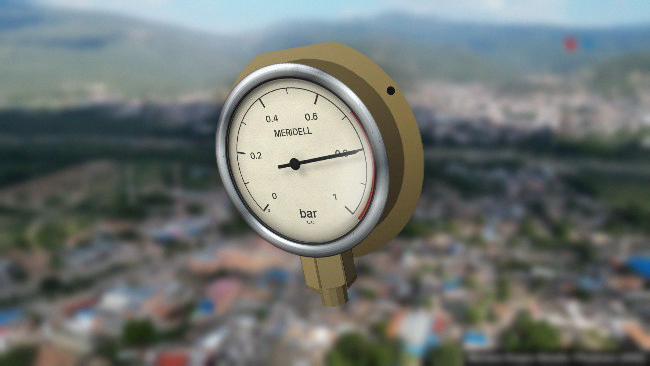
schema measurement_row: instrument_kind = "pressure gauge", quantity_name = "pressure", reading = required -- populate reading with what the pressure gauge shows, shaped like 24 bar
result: 0.8 bar
